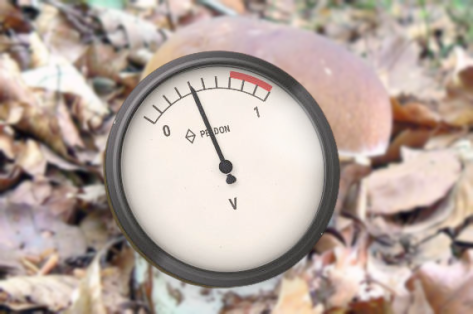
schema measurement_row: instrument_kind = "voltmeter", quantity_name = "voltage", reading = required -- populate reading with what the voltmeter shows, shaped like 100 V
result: 0.4 V
